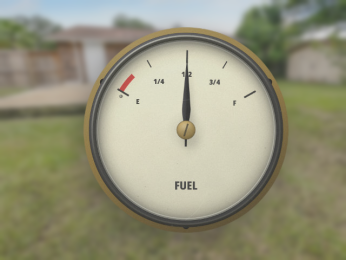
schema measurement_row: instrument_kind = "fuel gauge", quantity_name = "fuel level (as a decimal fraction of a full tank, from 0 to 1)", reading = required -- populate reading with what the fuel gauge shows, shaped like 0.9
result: 0.5
